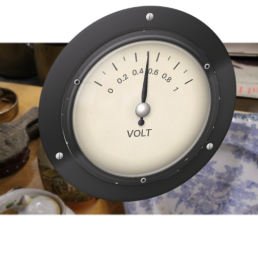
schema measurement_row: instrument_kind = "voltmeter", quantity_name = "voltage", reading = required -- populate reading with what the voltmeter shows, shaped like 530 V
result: 0.5 V
